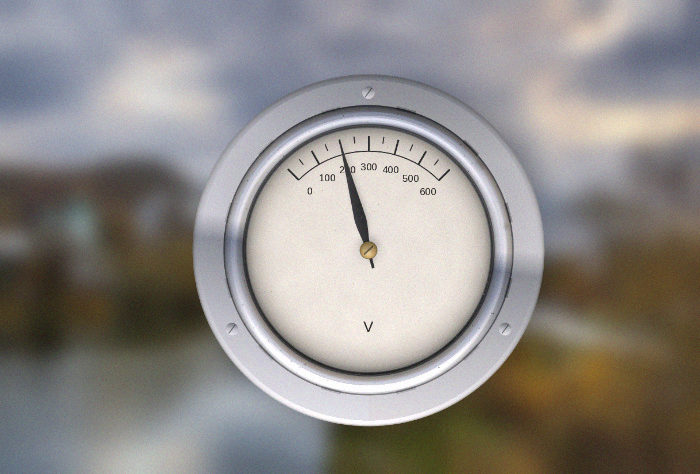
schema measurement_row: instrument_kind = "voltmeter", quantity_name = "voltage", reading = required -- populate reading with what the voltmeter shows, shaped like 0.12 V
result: 200 V
